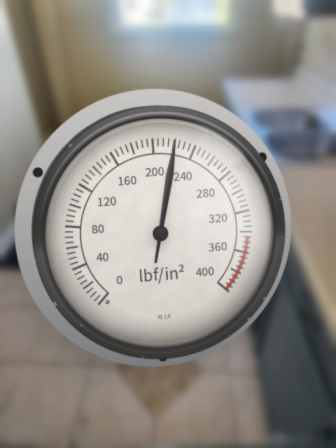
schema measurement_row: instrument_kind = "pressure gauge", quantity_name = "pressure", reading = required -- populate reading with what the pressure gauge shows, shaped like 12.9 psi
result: 220 psi
